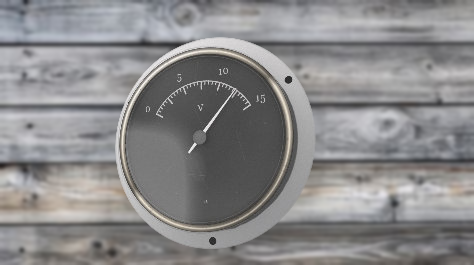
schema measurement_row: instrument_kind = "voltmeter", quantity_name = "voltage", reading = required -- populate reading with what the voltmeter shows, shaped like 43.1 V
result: 12.5 V
